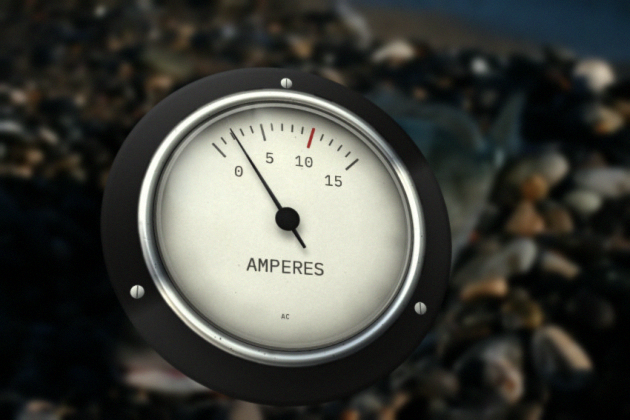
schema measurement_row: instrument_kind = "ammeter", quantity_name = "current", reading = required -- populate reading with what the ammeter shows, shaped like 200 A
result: 2 A
